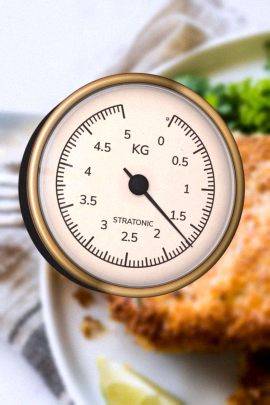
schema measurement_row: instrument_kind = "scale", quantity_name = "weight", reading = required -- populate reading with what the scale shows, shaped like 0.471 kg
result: 1.7 kg
